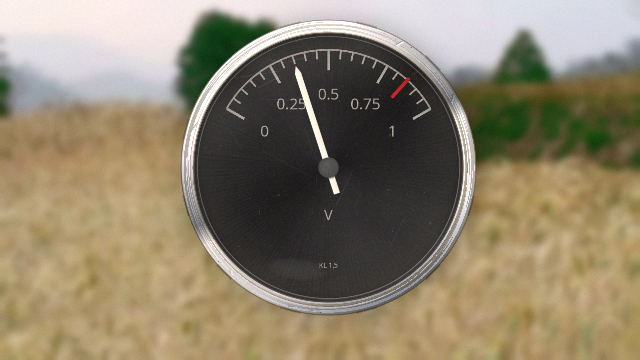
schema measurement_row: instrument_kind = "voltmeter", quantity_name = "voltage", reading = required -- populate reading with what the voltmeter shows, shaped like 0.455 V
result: 0.35 V
